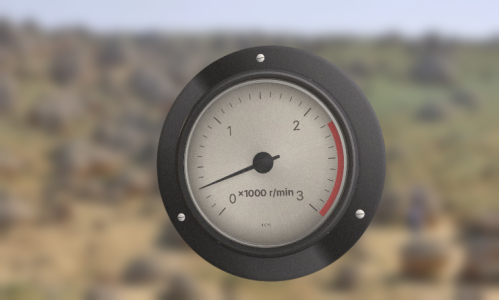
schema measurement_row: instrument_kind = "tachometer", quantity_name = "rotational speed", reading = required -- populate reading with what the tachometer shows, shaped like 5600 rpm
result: 300 rpm
